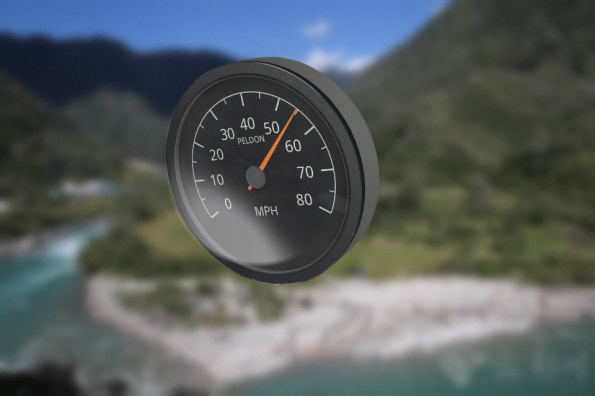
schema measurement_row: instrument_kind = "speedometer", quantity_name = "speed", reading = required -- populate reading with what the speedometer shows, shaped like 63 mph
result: 55 mph
